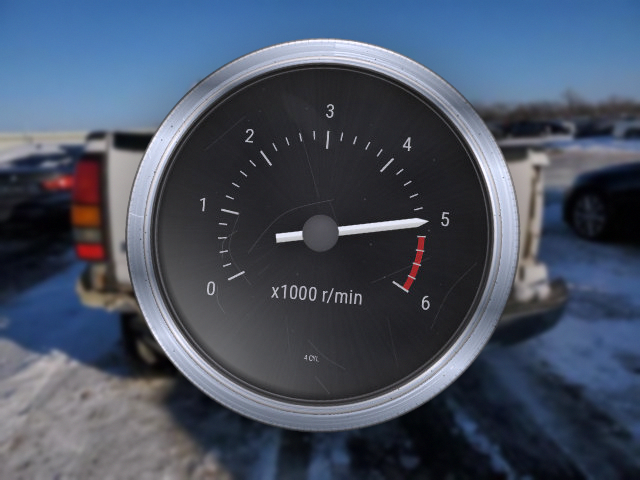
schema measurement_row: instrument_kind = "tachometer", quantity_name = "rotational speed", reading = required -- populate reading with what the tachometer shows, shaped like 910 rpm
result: 5000 rpm
